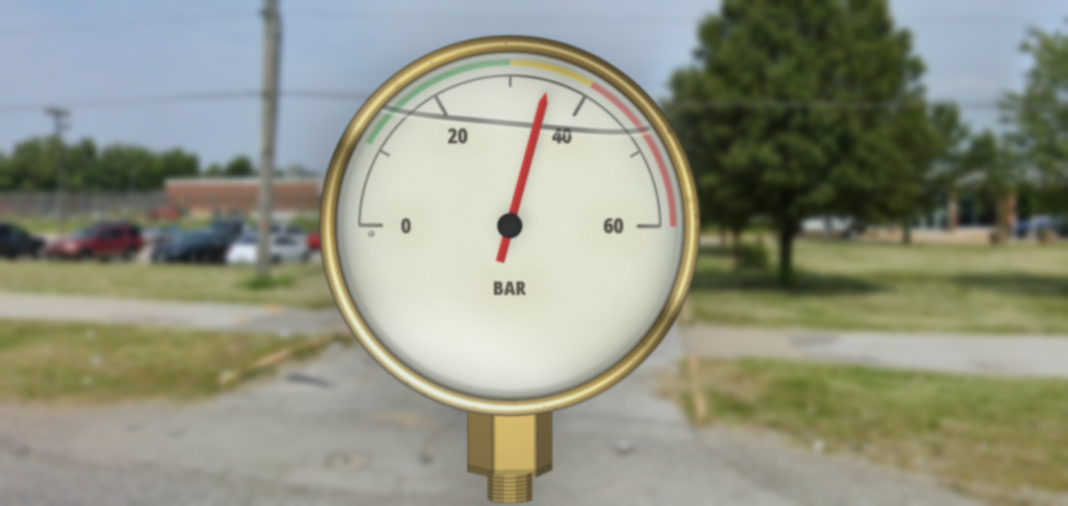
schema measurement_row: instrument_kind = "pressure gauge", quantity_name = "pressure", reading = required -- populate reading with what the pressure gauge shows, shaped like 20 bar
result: 35 bar
